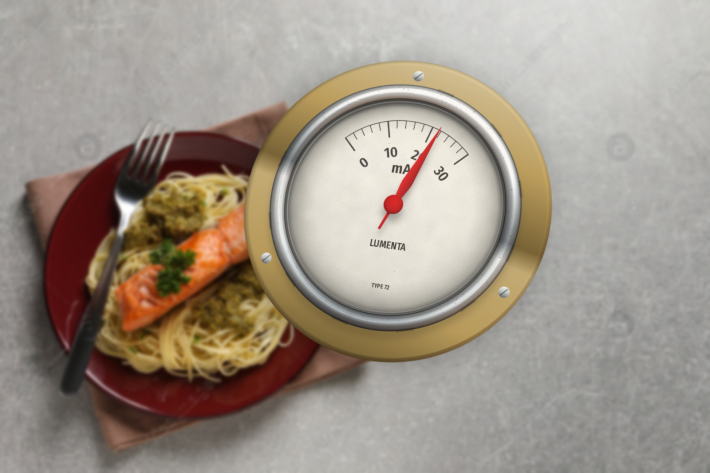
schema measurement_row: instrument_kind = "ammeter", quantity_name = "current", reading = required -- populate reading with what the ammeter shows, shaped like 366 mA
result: 22 mA
